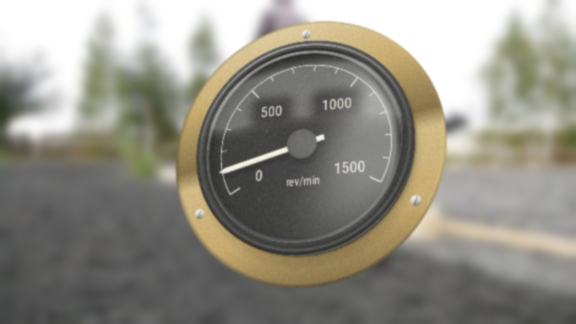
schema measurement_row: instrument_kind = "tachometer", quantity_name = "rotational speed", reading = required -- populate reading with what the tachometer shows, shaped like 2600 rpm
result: 100 rpm
